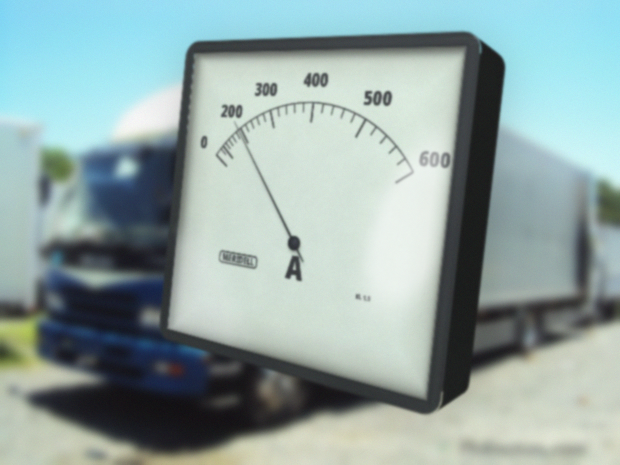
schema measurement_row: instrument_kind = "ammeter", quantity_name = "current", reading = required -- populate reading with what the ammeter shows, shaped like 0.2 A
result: 200 A
